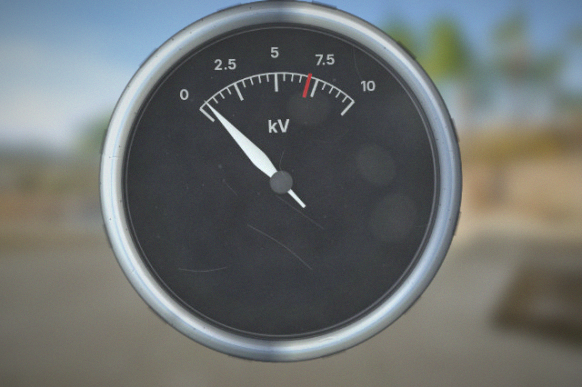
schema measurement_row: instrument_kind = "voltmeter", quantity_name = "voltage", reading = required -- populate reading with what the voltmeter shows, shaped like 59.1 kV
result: 0.5 kV
